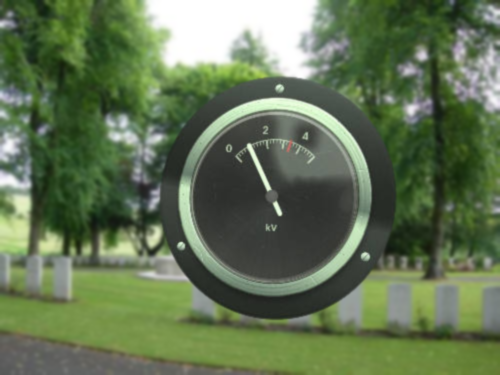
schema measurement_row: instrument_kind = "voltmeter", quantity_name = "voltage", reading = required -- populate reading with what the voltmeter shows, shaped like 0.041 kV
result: 1 kV
